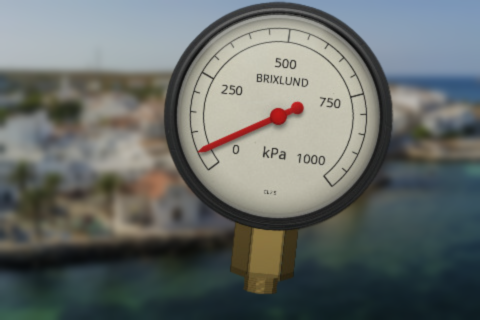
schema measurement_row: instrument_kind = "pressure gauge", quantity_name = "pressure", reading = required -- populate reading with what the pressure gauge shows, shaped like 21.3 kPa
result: 50 kPa
